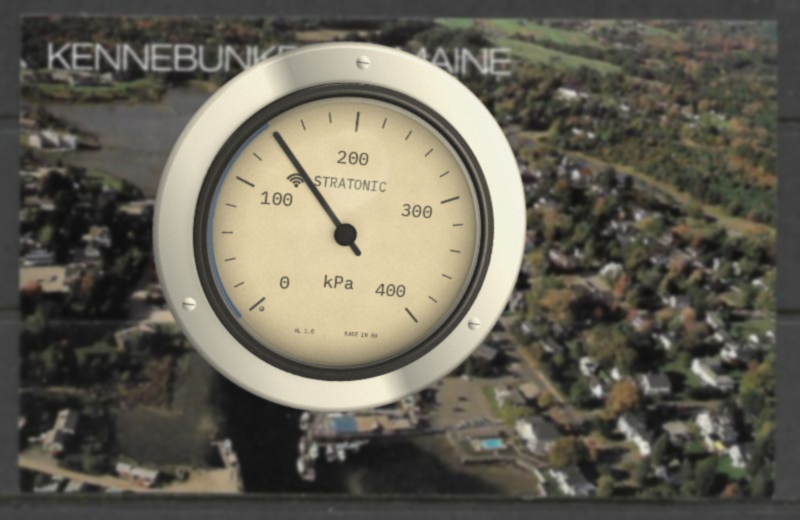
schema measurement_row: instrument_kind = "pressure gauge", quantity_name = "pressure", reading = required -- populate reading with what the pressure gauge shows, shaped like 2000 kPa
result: 140 kPa
